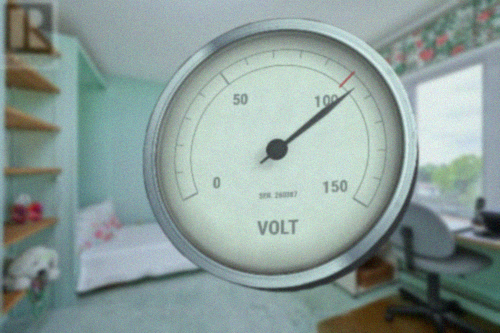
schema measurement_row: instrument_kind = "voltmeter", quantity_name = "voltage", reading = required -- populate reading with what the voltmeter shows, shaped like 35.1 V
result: 105 V
